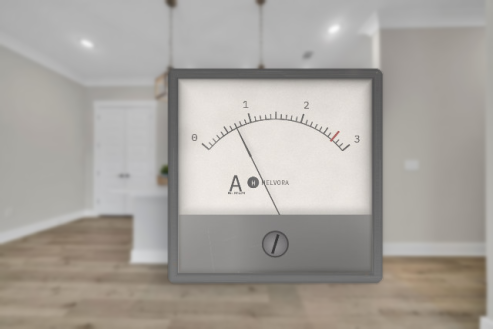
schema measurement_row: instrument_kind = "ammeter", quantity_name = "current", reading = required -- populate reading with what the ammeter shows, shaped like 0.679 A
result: 0.7 A
